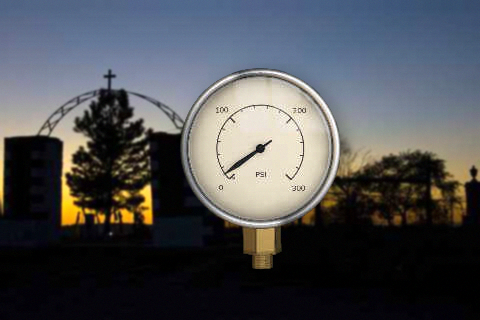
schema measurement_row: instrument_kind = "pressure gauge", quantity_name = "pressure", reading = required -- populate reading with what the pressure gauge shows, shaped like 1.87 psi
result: 10 psi
